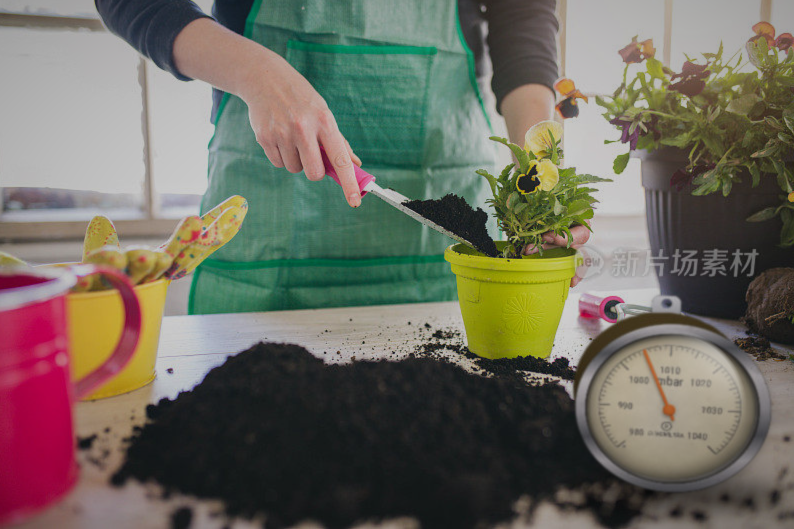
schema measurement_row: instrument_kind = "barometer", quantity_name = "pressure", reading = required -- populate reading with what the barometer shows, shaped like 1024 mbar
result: 1005 mbar
